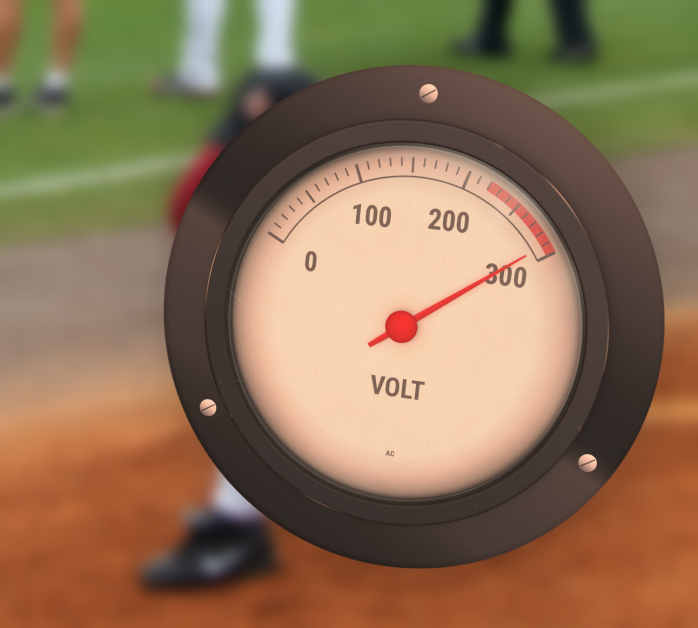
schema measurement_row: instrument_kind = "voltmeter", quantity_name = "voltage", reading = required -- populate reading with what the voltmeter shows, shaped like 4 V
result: 290 V
